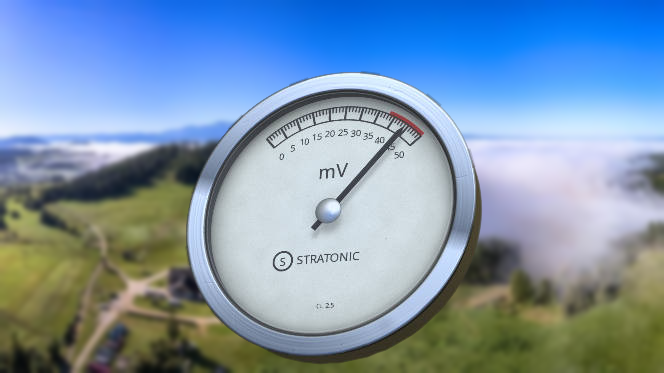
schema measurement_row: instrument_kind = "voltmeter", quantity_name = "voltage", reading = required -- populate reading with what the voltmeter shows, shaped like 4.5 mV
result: 45 mV
